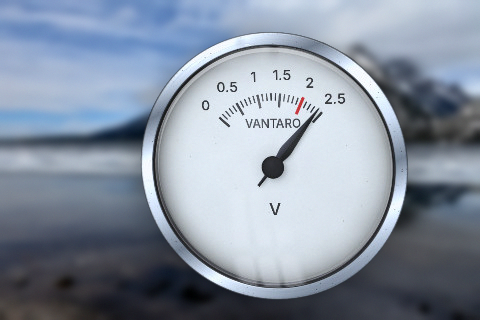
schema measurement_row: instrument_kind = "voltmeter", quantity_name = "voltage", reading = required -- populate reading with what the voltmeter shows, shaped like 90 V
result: 2.4 V
